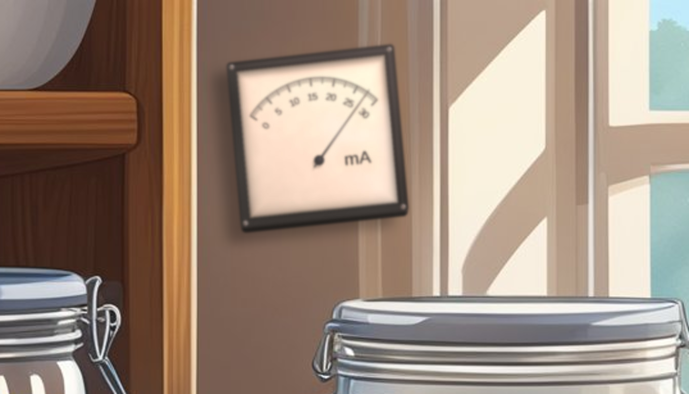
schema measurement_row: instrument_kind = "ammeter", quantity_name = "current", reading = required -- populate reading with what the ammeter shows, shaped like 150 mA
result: 27.5 mA
